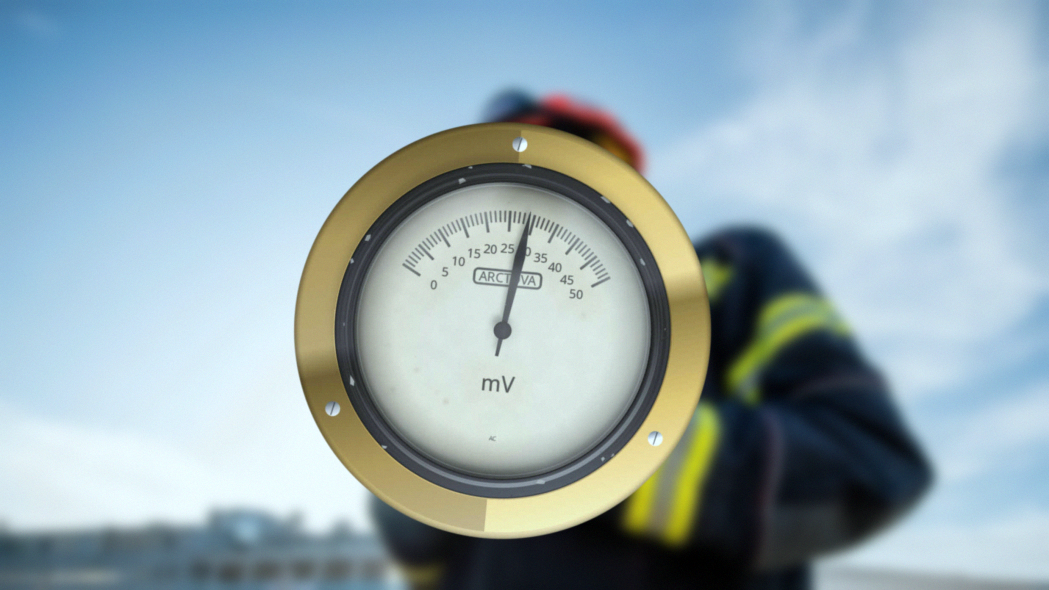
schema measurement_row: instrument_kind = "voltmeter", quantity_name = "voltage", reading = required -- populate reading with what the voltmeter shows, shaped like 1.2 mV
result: 29 mV
